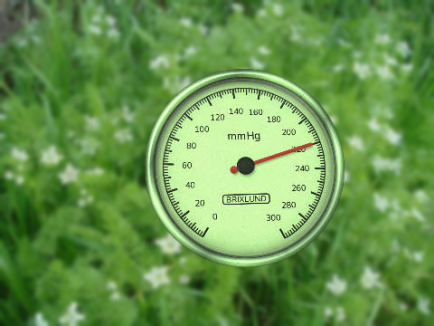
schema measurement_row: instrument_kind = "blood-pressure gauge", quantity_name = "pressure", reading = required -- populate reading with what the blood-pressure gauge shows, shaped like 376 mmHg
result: 220 mmHg
